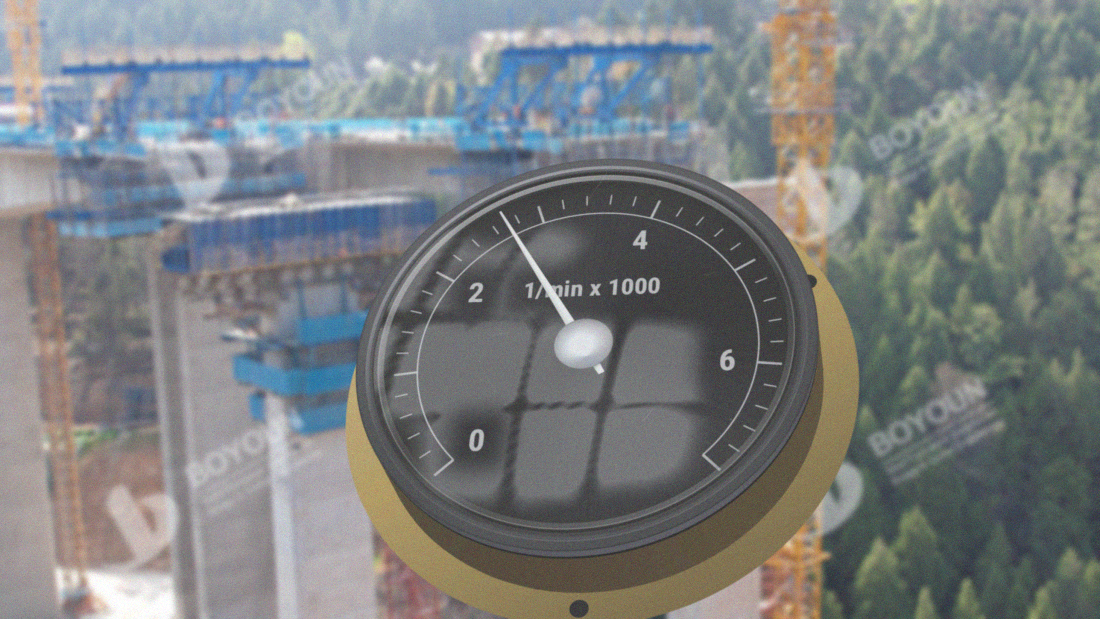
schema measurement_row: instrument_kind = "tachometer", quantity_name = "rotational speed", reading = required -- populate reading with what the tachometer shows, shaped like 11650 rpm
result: 2700 rpm
